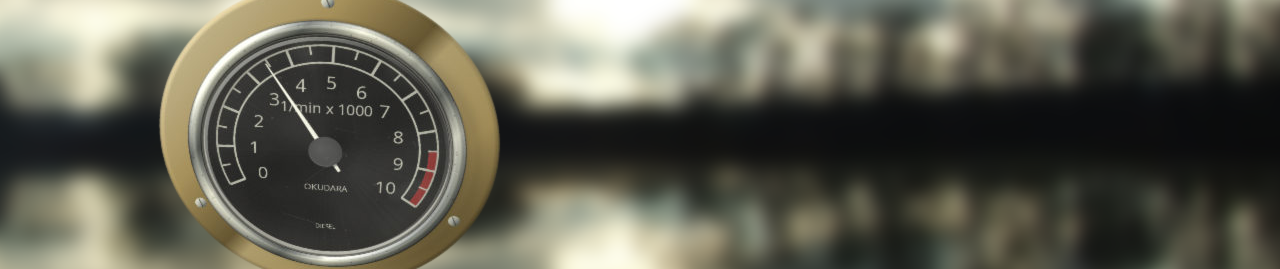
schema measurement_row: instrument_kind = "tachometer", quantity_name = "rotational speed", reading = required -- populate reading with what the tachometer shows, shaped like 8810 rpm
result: 3500 rpm
